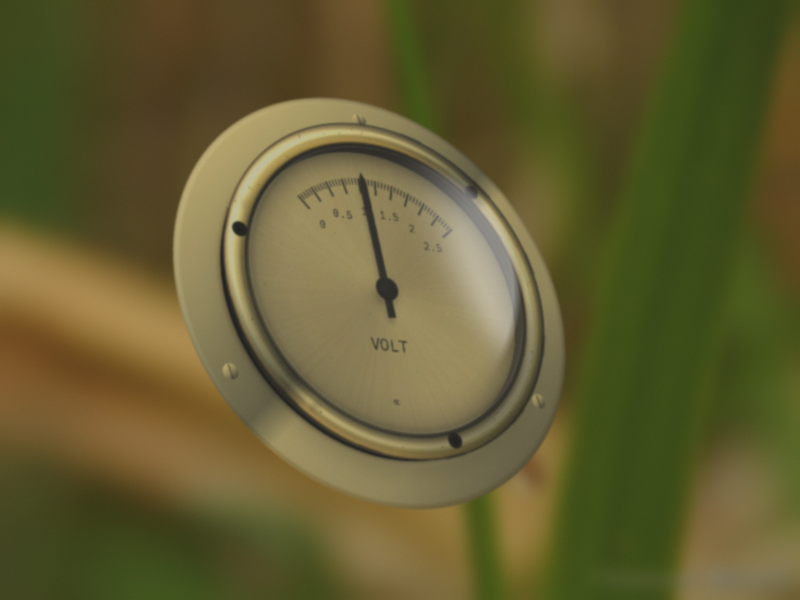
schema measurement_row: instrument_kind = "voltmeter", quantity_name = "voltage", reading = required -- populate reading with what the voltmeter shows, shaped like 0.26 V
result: 1 V
